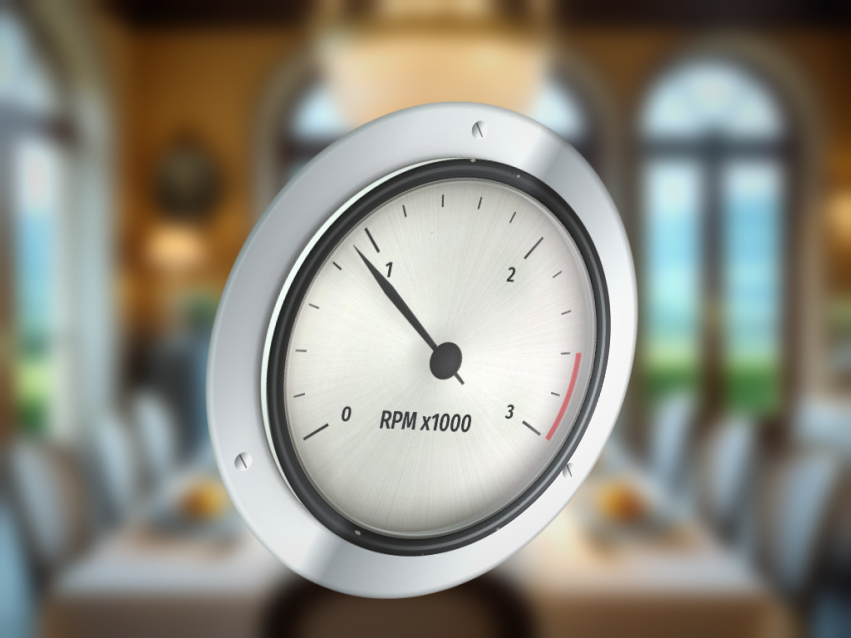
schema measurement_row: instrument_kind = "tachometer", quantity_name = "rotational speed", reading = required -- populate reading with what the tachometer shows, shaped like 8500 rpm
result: 900 rpm
